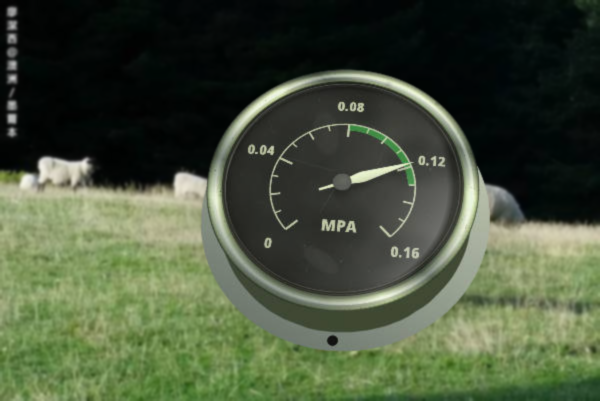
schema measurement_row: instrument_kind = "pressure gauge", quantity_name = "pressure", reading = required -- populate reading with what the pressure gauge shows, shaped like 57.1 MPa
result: 0.12 MPa
